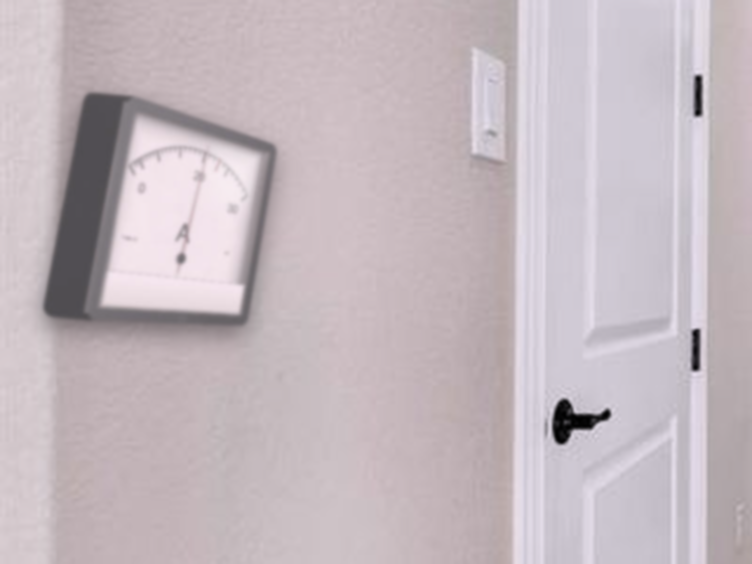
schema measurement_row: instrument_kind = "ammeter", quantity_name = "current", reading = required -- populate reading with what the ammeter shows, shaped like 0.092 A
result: 20 A
